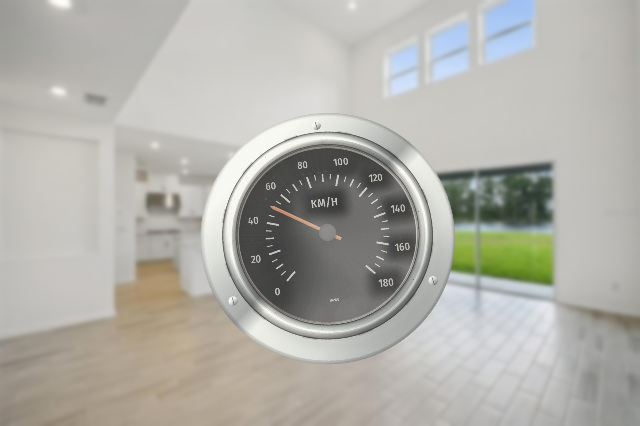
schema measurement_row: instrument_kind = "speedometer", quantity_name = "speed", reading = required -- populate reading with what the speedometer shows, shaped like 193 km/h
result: 50 km/h
